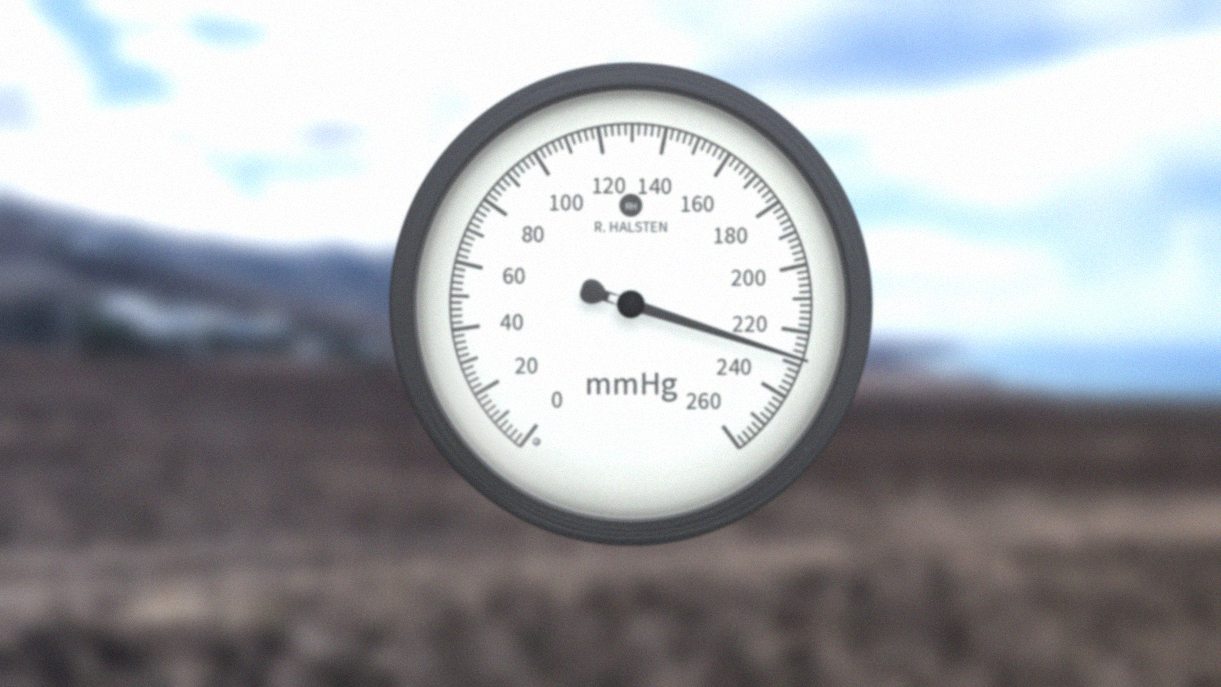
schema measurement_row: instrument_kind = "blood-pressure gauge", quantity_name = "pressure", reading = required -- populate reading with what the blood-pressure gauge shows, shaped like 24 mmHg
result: 228 mmHg
